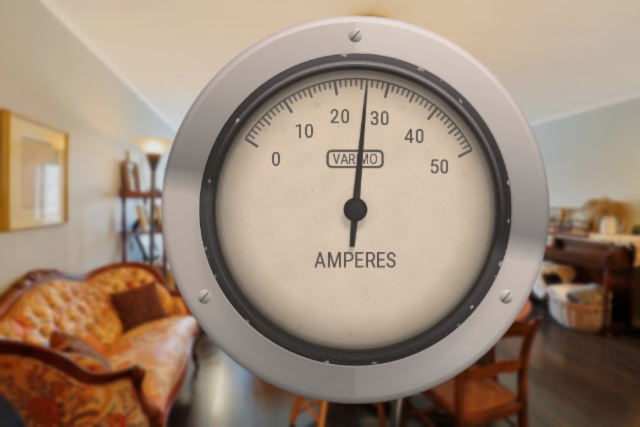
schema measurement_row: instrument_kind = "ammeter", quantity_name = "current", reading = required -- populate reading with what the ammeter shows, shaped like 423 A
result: 26 A
